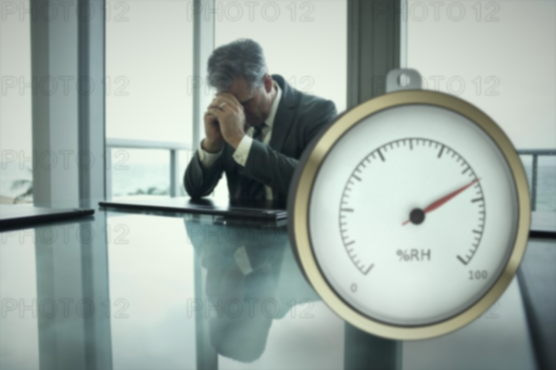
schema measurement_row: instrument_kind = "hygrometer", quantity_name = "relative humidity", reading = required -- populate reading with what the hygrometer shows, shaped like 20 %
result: 74 %
